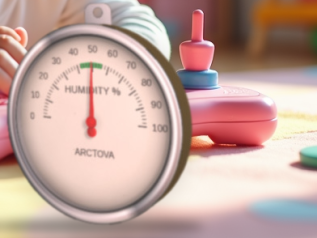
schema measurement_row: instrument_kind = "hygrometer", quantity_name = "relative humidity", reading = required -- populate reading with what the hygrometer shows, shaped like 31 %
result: 50 %
